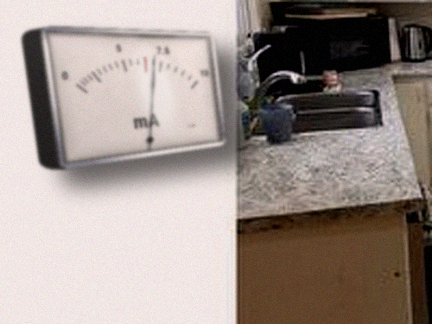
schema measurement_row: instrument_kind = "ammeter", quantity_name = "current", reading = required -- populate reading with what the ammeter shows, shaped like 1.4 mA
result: 7 mA
